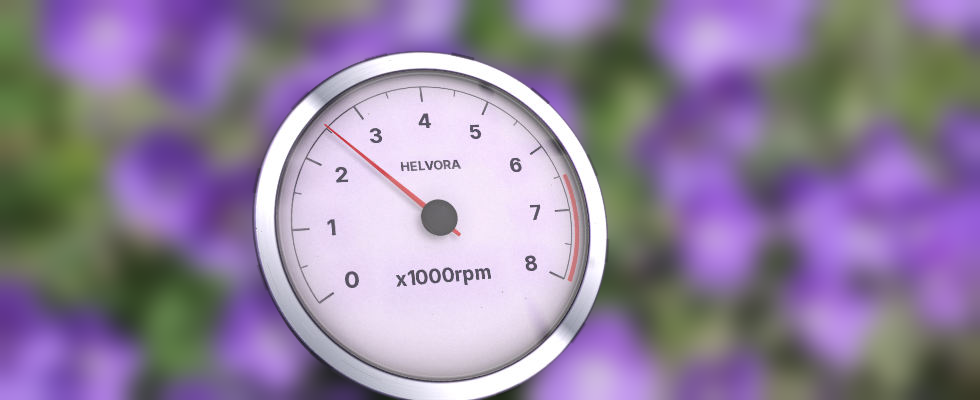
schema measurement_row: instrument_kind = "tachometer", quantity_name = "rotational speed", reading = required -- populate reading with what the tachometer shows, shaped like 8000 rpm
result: 2500 rpm
